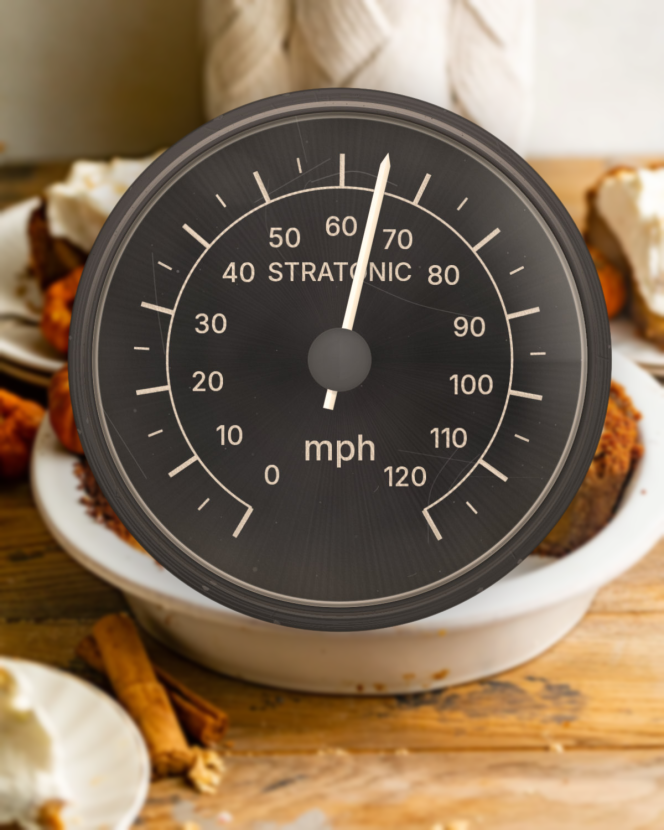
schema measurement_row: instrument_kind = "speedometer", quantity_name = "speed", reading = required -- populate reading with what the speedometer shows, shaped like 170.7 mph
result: 65 mph
